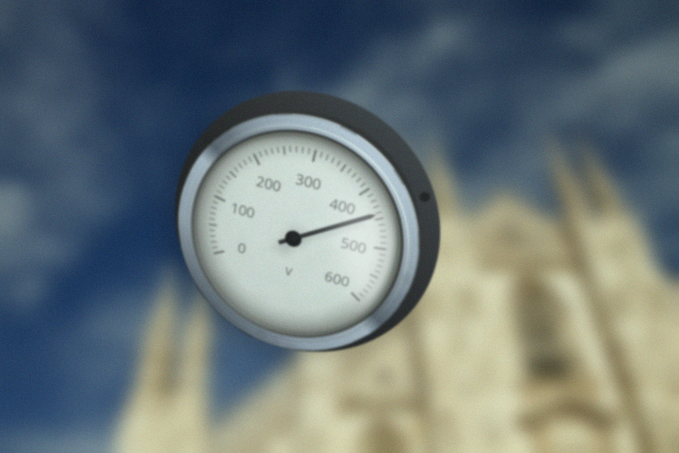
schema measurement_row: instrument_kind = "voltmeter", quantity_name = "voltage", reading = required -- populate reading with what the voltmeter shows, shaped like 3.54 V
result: 440 V
